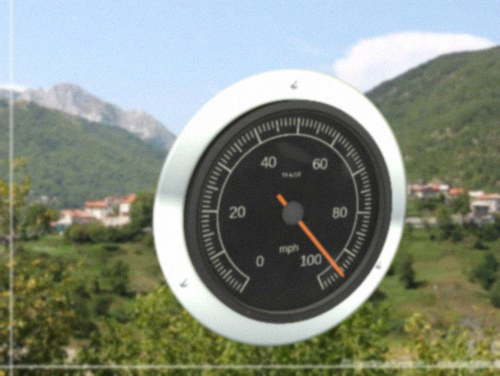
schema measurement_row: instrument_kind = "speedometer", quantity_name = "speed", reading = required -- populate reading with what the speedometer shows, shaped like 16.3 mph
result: 95 mph
